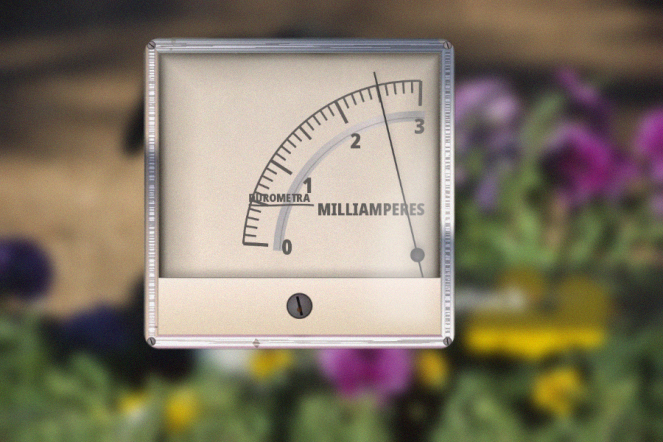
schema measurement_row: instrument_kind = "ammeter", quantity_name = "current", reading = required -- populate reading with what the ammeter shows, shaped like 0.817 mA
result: 2.5 mA
